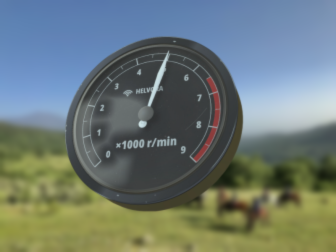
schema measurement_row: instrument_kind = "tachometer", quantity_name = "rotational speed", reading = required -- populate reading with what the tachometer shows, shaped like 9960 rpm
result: 5000 rpm
